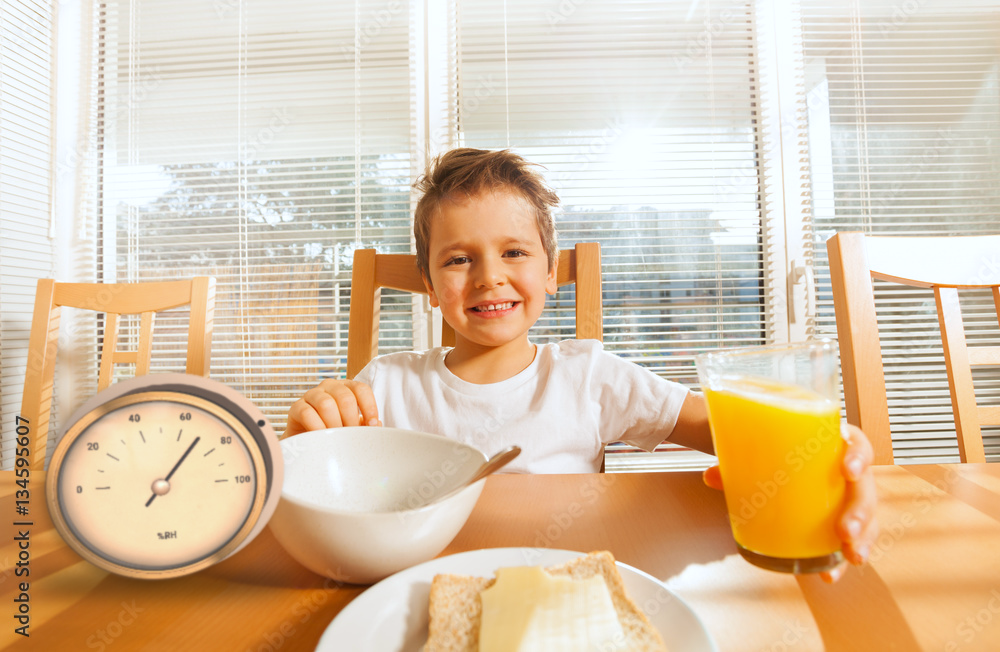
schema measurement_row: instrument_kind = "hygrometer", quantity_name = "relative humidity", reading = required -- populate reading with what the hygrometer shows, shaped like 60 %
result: 70 %
